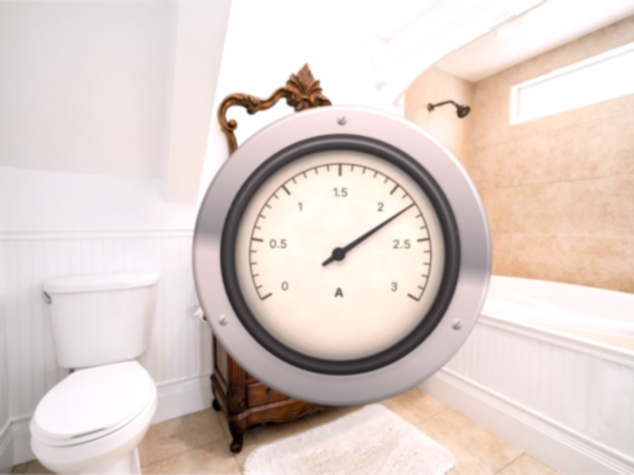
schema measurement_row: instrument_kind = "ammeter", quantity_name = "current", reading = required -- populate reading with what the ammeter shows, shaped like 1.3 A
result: 2.2 A
